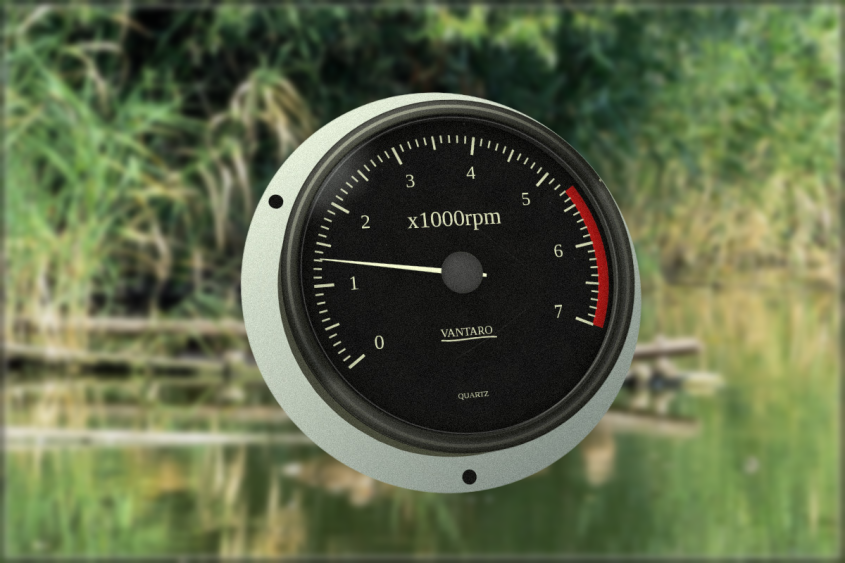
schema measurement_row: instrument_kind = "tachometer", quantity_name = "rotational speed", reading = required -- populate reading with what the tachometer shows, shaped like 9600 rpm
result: 1300 rpm
